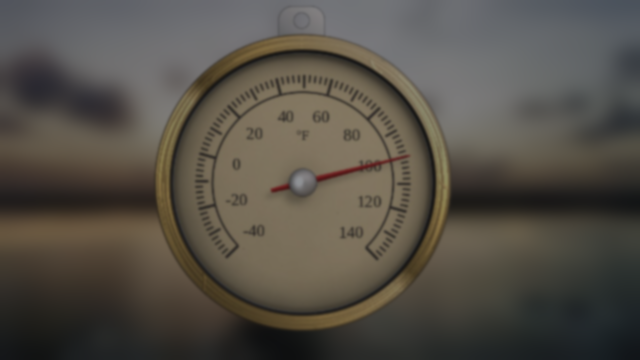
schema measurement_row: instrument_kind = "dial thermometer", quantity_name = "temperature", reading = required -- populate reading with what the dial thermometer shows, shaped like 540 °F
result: 100 °F
